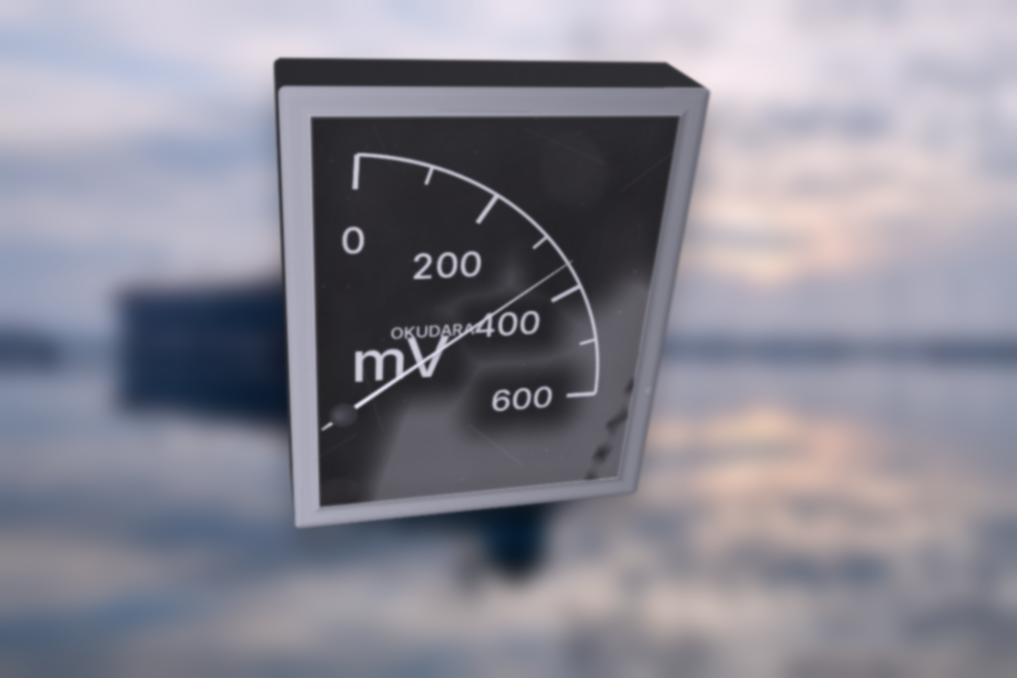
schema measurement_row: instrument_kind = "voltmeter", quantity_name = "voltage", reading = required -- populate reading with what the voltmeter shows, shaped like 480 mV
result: 350 mV
